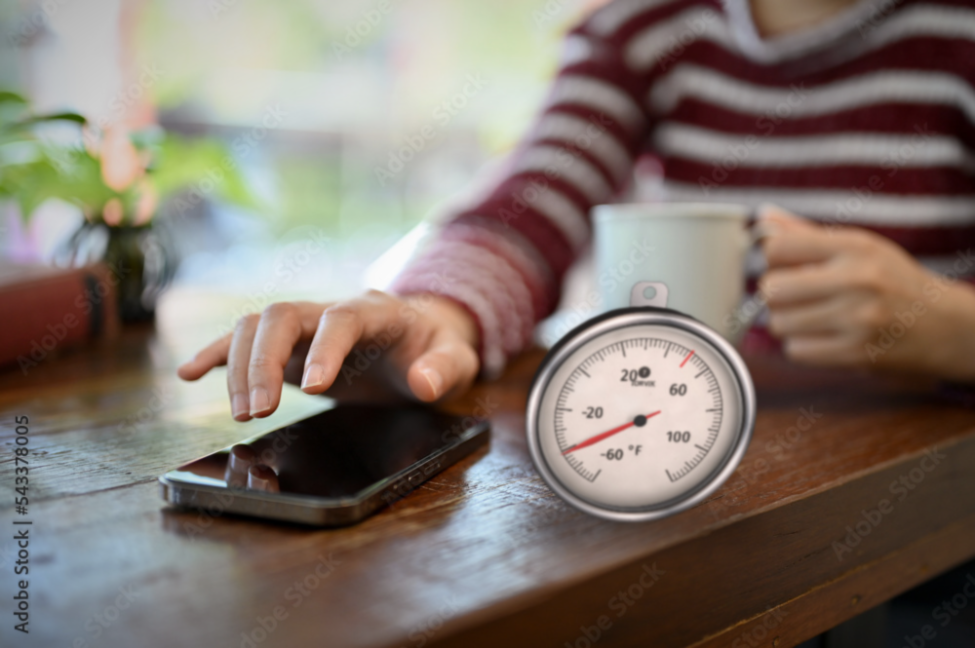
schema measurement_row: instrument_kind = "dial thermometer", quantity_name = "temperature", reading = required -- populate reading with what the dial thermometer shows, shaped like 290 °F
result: -40 °F
